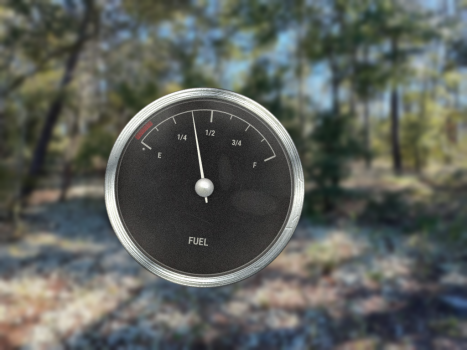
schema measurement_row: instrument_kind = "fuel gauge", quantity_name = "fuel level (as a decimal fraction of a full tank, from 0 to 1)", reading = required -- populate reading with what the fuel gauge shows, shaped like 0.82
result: 0.375
